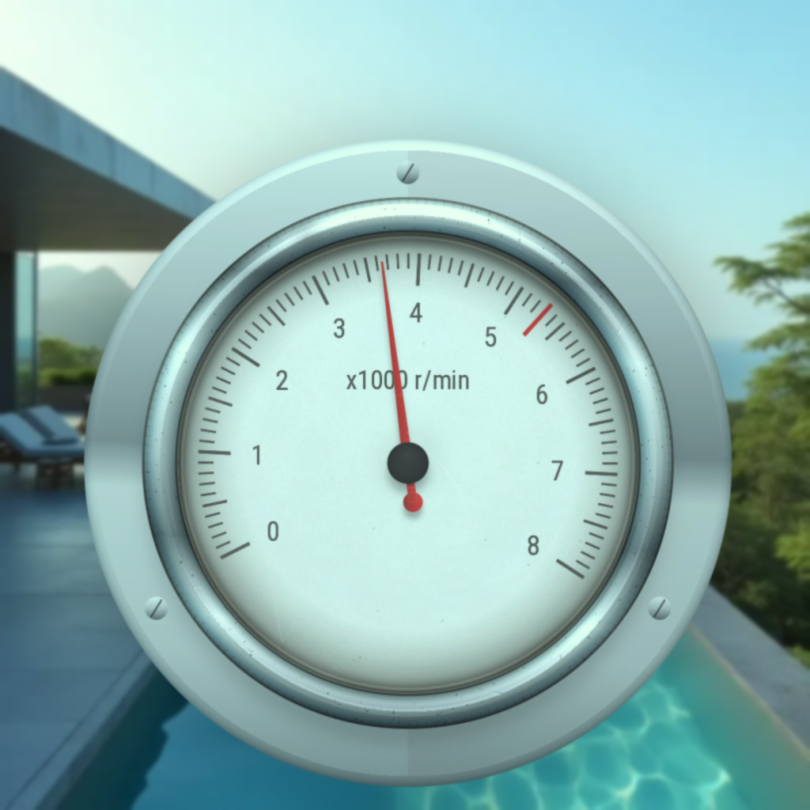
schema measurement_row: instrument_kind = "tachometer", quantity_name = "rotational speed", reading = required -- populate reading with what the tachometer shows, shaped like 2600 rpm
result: 3650 rpm
